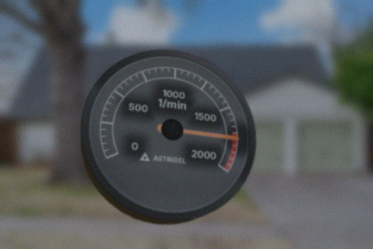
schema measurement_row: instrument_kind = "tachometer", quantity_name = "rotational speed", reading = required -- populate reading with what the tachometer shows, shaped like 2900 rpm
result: 1750 rpm
